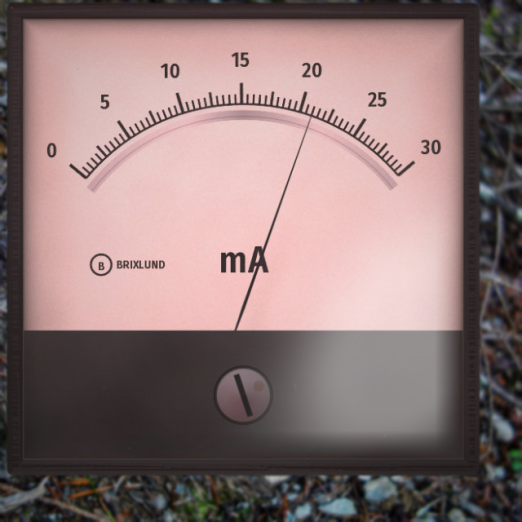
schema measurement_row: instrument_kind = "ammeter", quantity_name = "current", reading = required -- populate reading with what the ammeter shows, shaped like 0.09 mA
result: 21 mA
